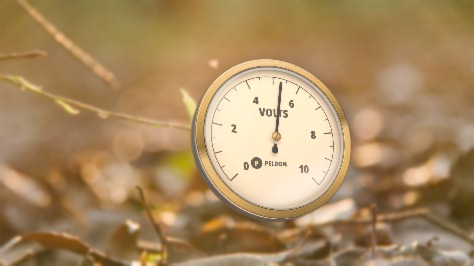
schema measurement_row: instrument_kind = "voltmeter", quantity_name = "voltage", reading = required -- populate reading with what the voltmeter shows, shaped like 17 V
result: 5.25 V
